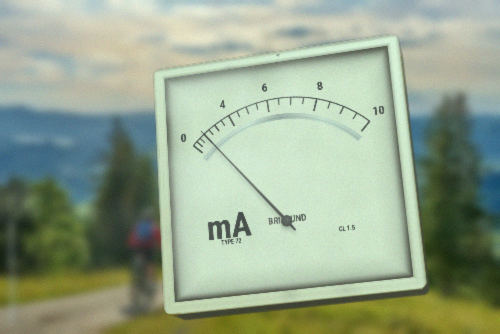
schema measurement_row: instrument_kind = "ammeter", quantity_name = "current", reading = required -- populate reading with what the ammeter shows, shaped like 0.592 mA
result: 2 mA
